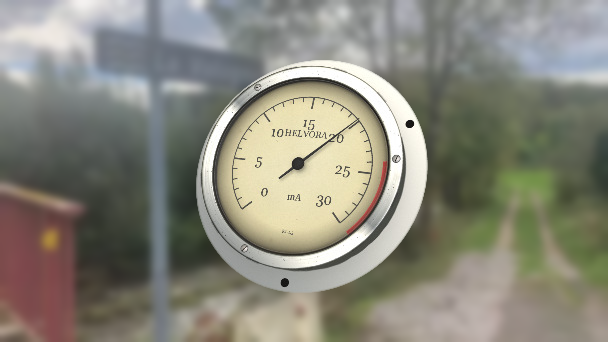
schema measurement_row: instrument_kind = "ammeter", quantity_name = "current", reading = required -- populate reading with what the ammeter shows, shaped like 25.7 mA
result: 20 mA
